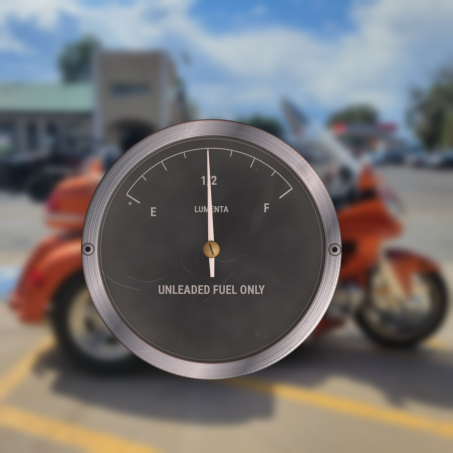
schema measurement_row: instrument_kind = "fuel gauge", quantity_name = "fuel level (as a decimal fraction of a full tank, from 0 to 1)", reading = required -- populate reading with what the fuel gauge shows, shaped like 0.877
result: 0.5
